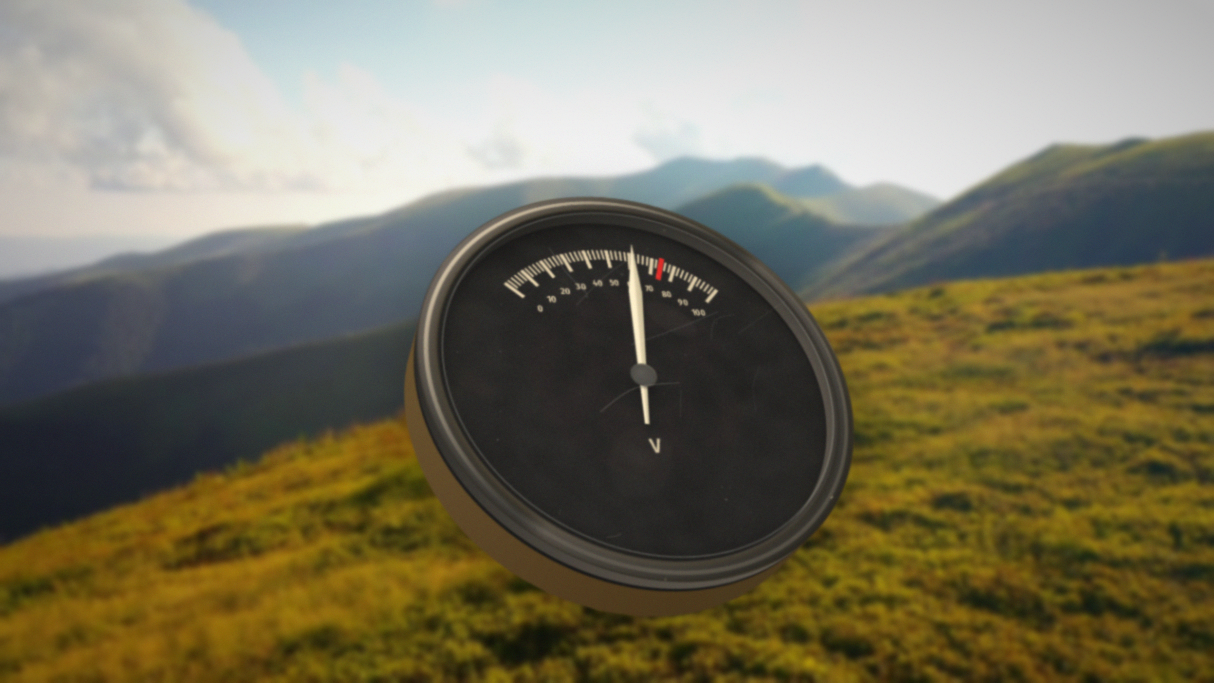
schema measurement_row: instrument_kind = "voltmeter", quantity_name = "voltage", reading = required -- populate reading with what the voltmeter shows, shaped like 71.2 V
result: 60 V
